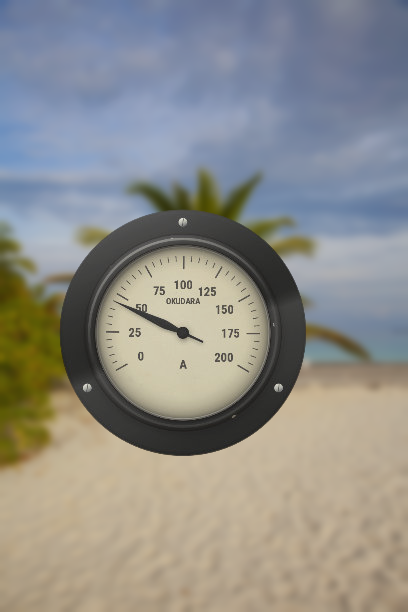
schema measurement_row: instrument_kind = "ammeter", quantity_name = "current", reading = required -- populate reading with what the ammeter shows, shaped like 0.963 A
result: 45 A
